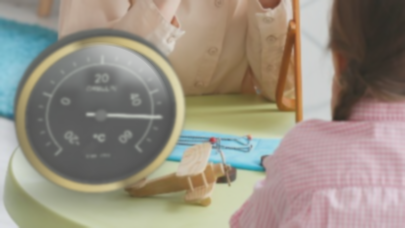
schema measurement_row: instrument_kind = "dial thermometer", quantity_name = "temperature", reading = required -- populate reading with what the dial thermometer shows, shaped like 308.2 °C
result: 48 °C
